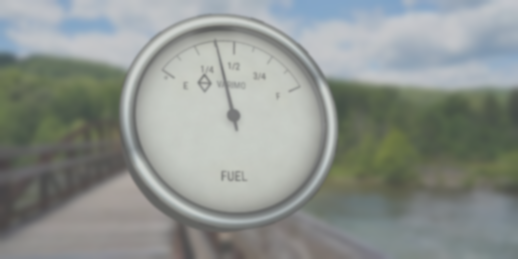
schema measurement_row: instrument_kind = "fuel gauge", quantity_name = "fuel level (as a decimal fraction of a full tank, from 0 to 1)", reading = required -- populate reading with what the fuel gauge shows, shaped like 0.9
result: 0.375
